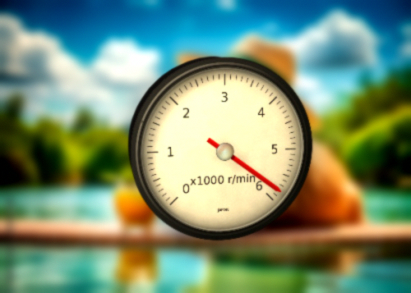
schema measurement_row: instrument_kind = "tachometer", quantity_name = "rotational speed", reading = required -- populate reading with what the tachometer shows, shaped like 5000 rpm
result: 5800 rpm
